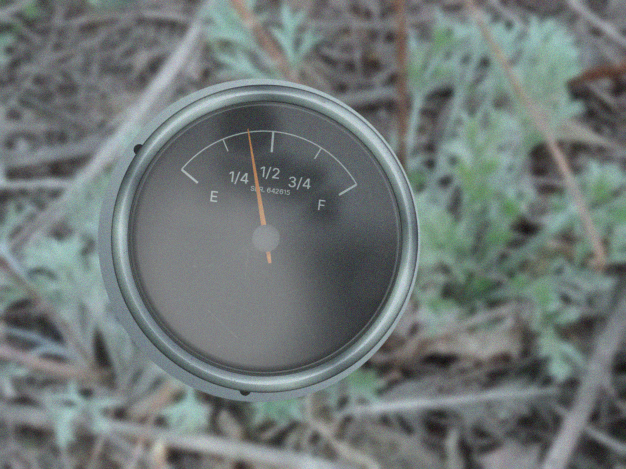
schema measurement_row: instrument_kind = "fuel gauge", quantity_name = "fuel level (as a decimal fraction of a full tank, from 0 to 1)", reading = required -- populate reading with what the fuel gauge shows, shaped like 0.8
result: 0.375
